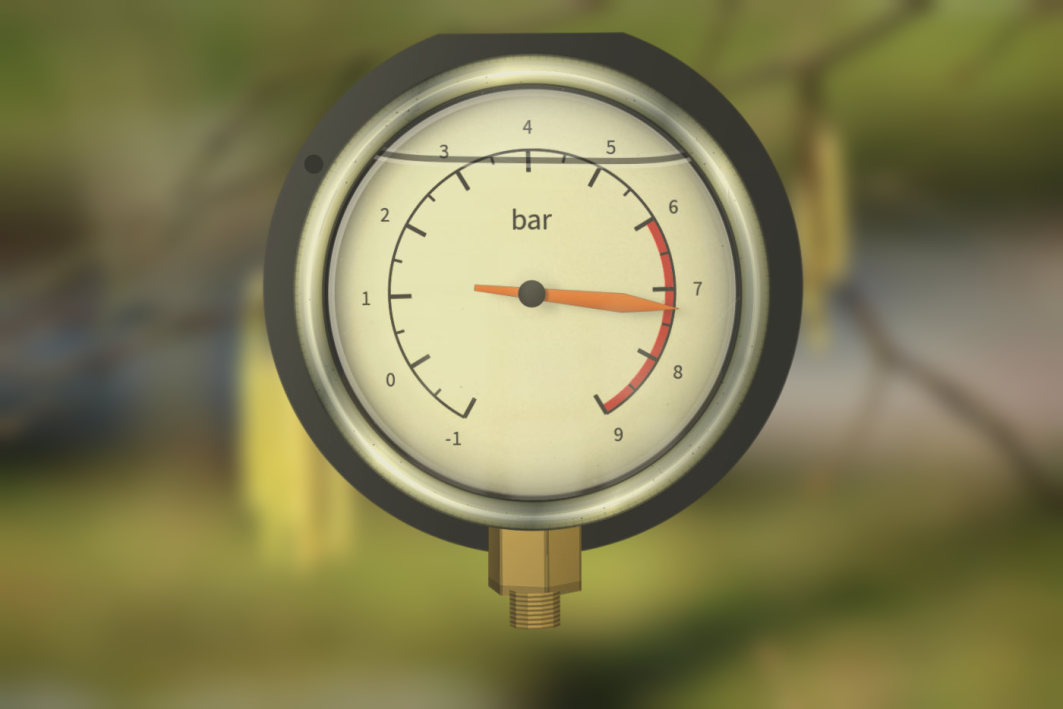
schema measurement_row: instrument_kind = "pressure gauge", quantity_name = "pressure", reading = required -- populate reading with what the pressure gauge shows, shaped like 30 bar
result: 7.25 bar
